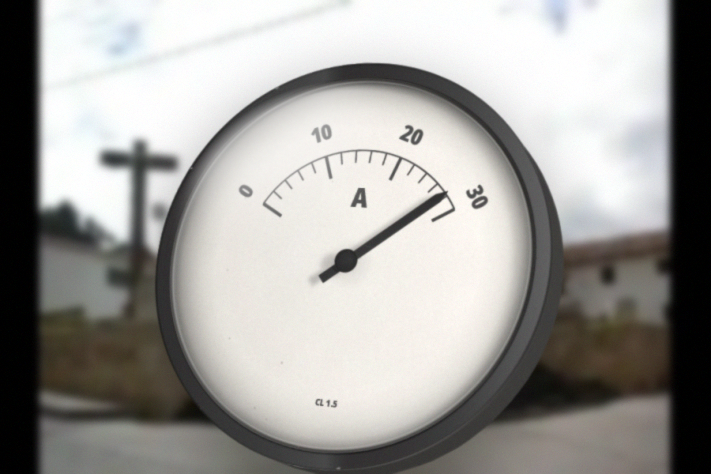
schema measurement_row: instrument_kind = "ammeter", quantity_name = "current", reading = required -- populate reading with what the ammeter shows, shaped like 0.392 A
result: 28 A
